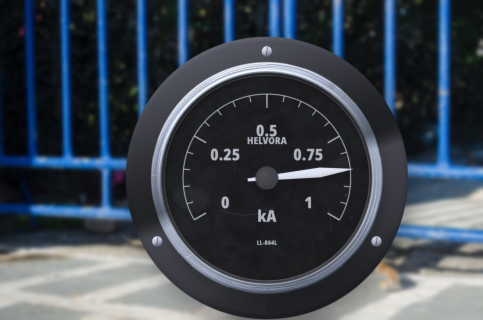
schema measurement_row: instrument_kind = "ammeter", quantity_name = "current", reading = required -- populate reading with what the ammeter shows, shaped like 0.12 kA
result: 0.85 kA
